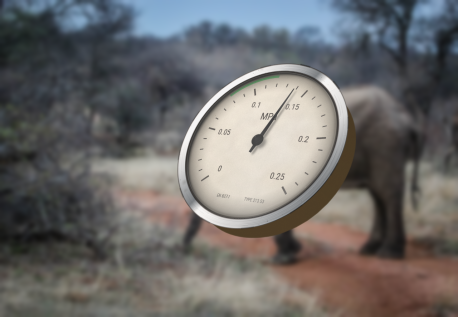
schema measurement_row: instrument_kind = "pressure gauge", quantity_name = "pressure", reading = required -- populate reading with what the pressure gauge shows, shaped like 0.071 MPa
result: 0.14 MPa
